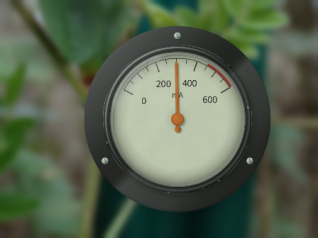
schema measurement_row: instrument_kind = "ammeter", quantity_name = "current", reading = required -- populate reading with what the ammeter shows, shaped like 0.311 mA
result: 300 mA
